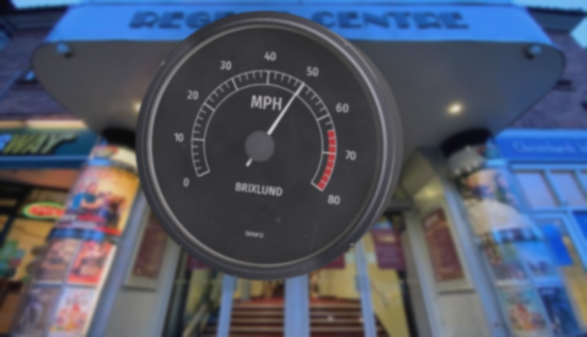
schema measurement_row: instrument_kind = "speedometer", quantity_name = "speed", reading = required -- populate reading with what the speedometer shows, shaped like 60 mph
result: 50 mph
